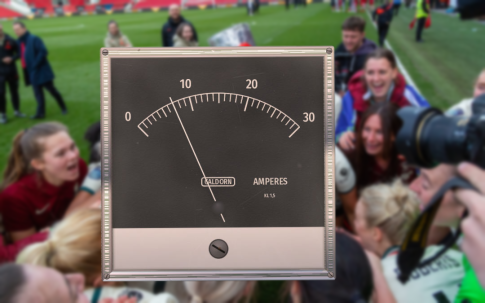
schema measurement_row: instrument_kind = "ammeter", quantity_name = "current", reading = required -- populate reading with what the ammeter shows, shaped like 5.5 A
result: 7 A
